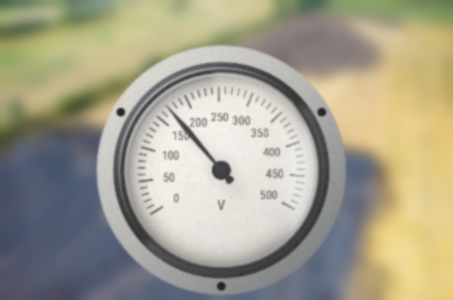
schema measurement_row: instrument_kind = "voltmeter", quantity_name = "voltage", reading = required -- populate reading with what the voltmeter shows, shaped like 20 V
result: 170 V
